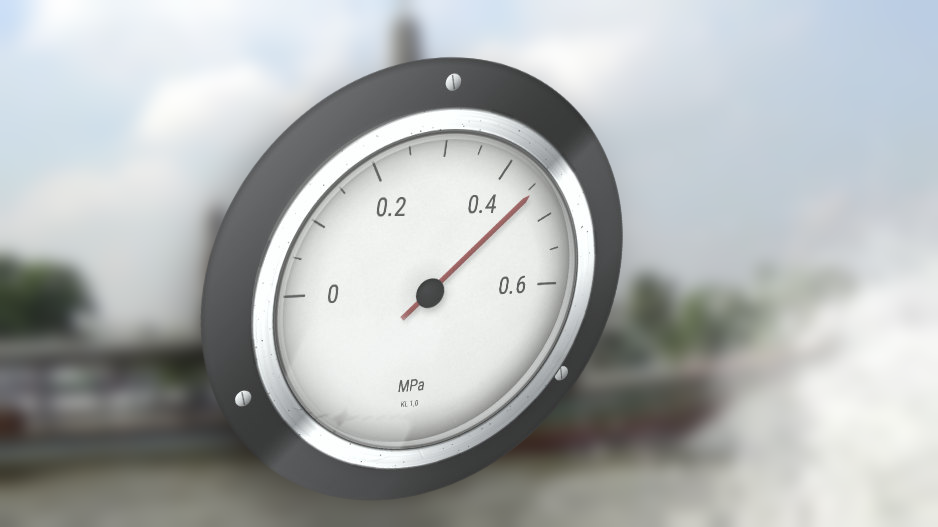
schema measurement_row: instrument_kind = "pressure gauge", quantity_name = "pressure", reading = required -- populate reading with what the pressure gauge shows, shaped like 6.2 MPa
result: 0.45 MPa
